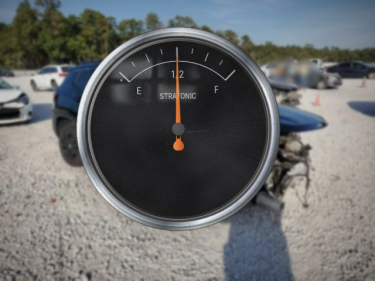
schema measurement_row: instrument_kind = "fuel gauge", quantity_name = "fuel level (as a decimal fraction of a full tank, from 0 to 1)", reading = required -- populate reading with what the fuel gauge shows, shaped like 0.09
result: 0.5
